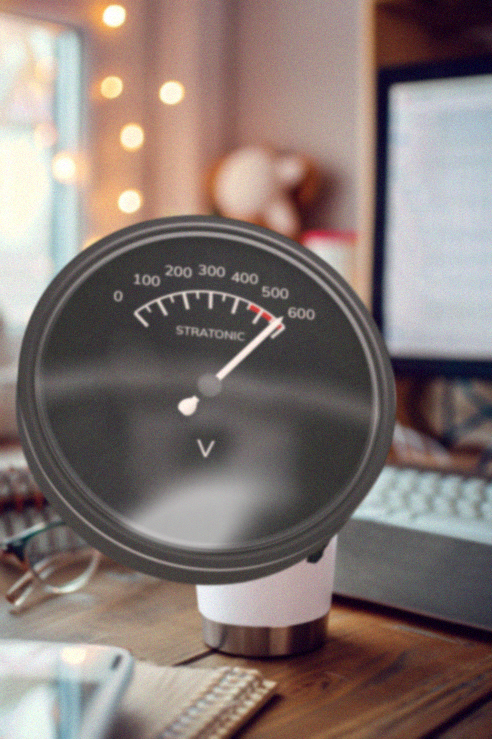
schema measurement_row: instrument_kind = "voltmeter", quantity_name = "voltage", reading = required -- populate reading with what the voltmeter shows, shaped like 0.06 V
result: 575 V
